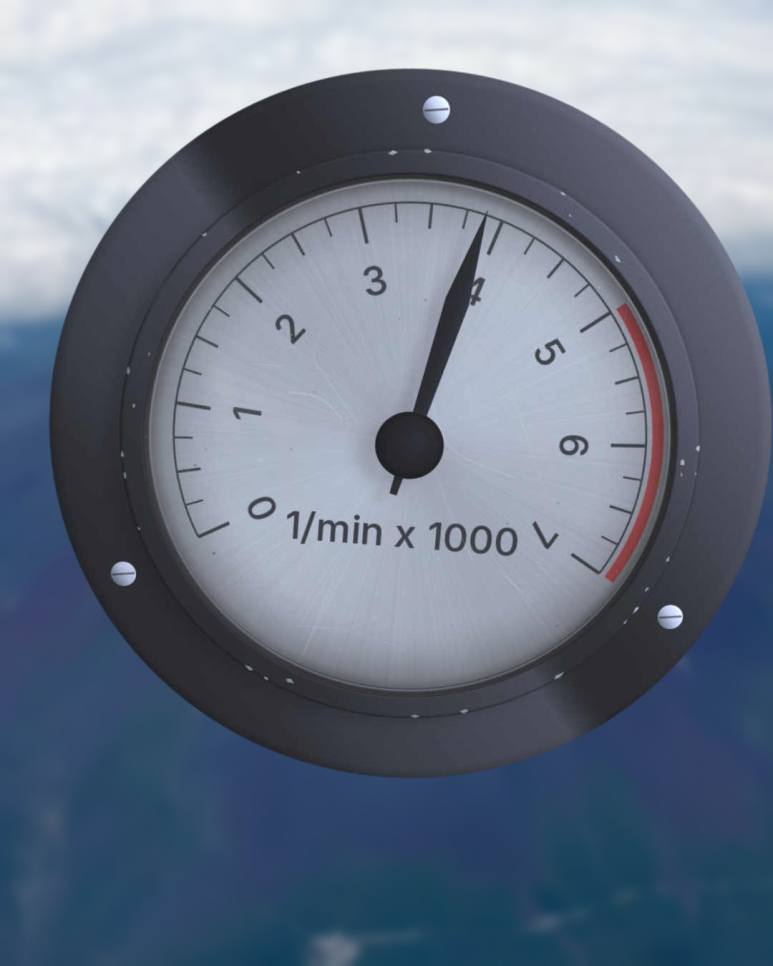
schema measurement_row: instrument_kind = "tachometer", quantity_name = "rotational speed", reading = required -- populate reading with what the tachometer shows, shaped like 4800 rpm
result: 3875 rpm
